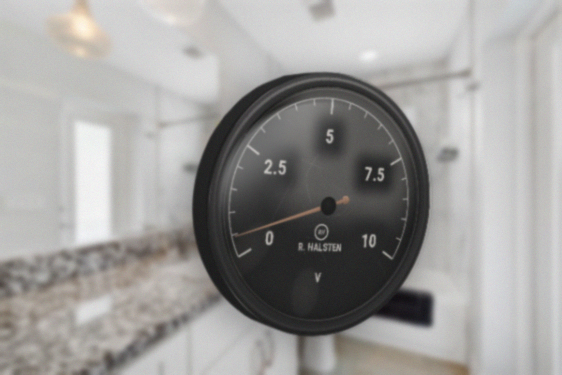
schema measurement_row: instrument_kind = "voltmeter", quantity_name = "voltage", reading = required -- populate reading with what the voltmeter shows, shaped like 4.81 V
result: 0.5 V
